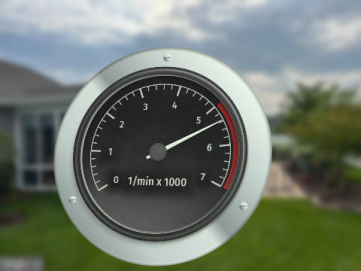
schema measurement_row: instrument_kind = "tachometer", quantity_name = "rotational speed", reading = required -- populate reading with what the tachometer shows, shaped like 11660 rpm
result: 5400 rpm
